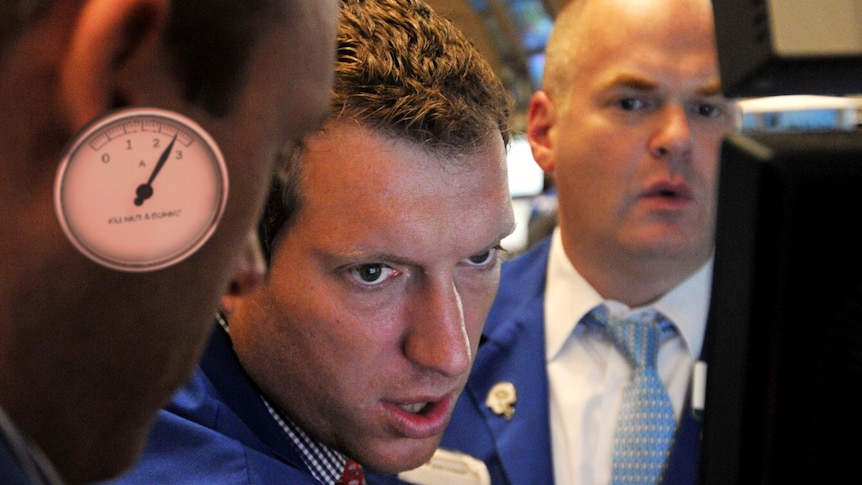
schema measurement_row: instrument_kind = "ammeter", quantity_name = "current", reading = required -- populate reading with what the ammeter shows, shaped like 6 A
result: 2.5 A
